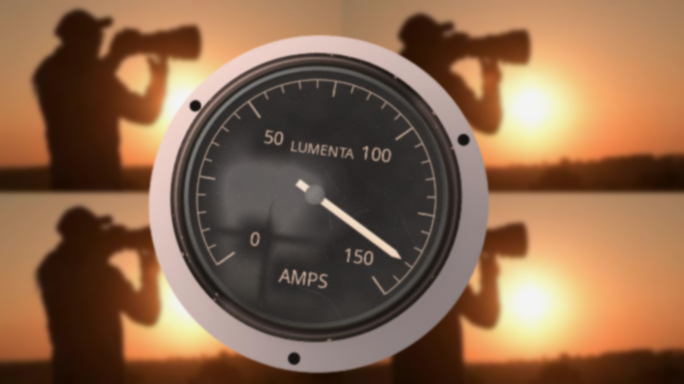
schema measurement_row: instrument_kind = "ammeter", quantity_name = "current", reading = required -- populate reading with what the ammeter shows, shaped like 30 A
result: 140 A
